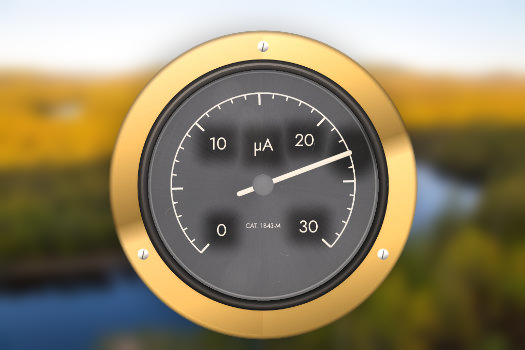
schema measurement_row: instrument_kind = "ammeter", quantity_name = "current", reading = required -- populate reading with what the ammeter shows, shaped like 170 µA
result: 23 µA
